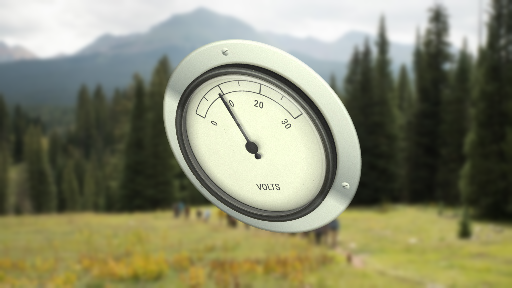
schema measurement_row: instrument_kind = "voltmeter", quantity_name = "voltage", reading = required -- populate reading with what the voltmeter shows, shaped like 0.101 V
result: 10 V
